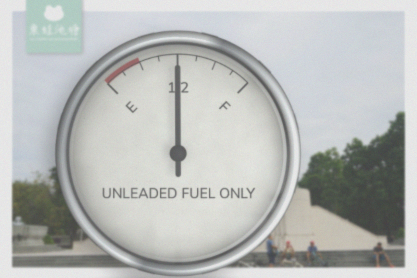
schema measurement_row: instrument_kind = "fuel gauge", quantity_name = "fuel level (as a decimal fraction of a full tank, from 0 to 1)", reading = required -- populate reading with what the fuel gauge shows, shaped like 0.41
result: 0.5
